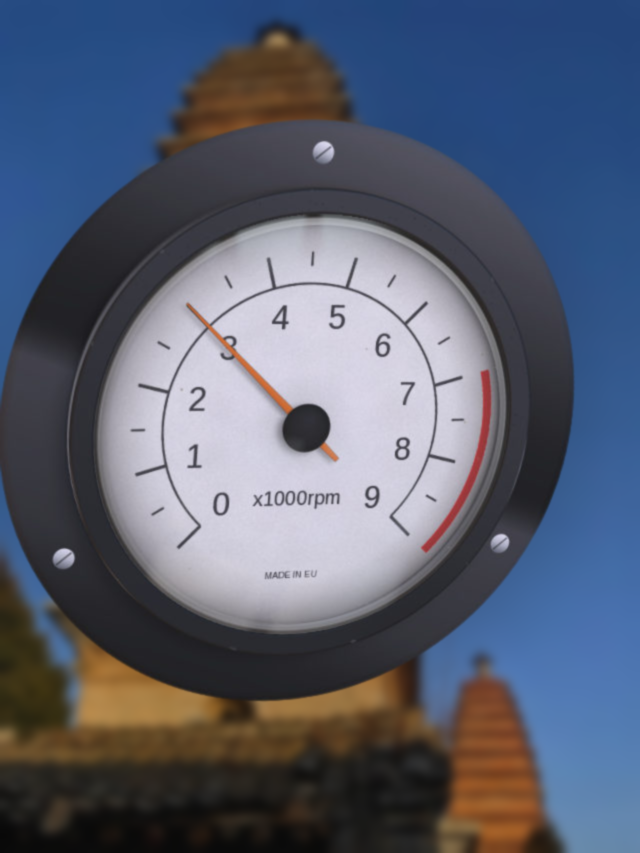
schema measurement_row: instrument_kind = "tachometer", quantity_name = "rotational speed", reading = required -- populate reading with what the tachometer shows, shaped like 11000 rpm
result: 3000 rpm
